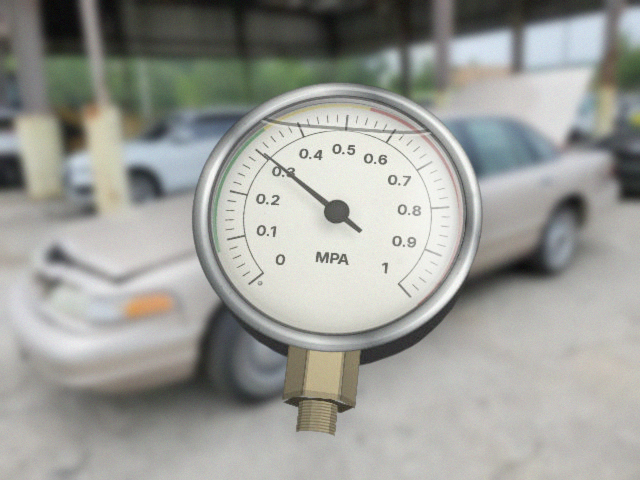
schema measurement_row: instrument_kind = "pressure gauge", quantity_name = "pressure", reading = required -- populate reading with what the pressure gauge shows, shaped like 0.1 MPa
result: 0.3 MPa
